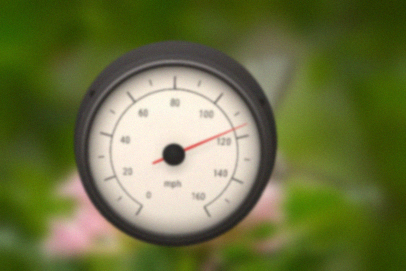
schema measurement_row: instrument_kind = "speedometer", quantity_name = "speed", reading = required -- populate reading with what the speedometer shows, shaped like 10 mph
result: 115 mph
